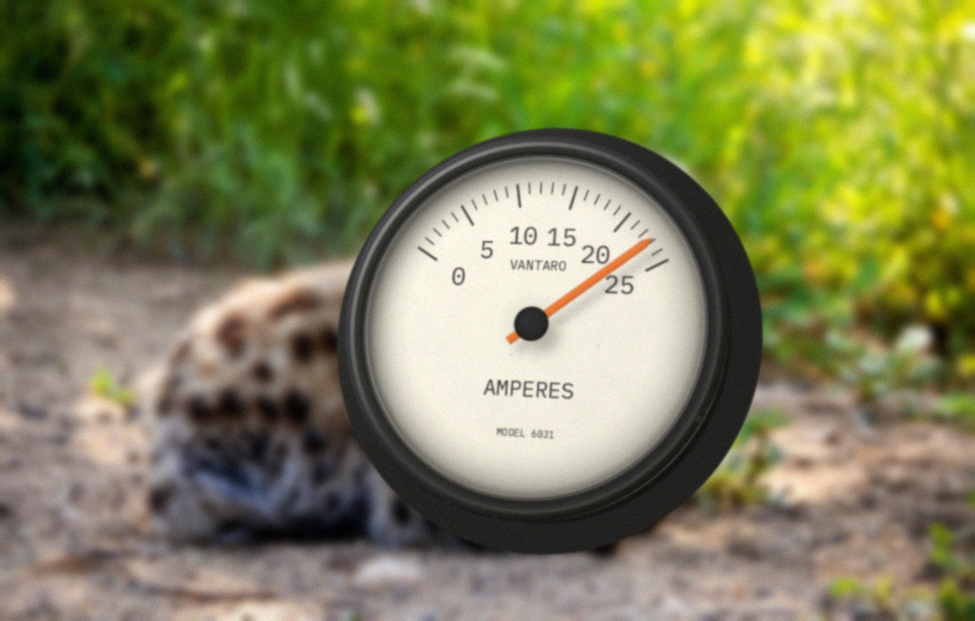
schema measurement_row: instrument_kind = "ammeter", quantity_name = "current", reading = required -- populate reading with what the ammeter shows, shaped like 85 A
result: 23 A
